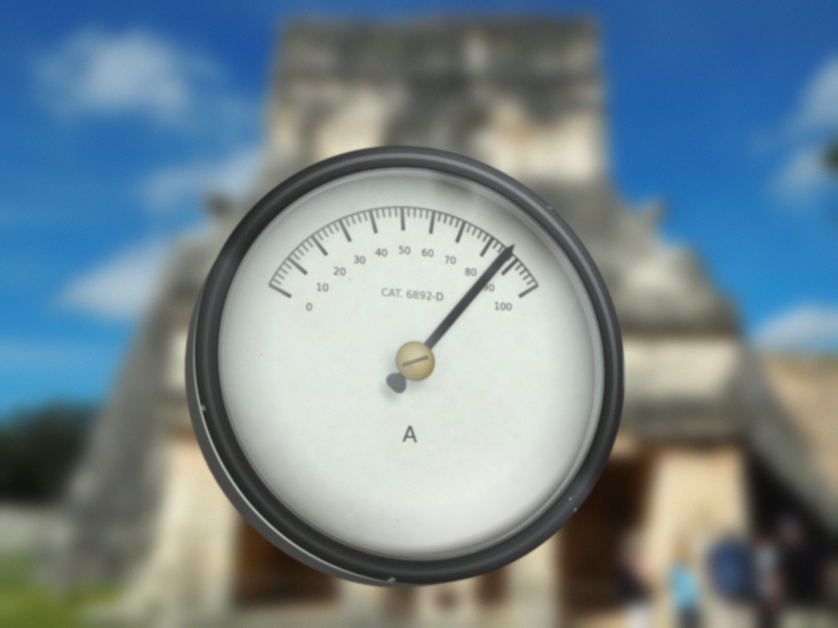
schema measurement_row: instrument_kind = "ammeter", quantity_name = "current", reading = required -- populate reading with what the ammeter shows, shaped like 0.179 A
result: 86 A
